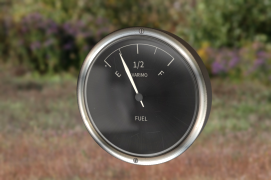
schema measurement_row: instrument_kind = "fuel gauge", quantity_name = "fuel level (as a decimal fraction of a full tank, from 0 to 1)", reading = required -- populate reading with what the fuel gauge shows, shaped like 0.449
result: 0.25
